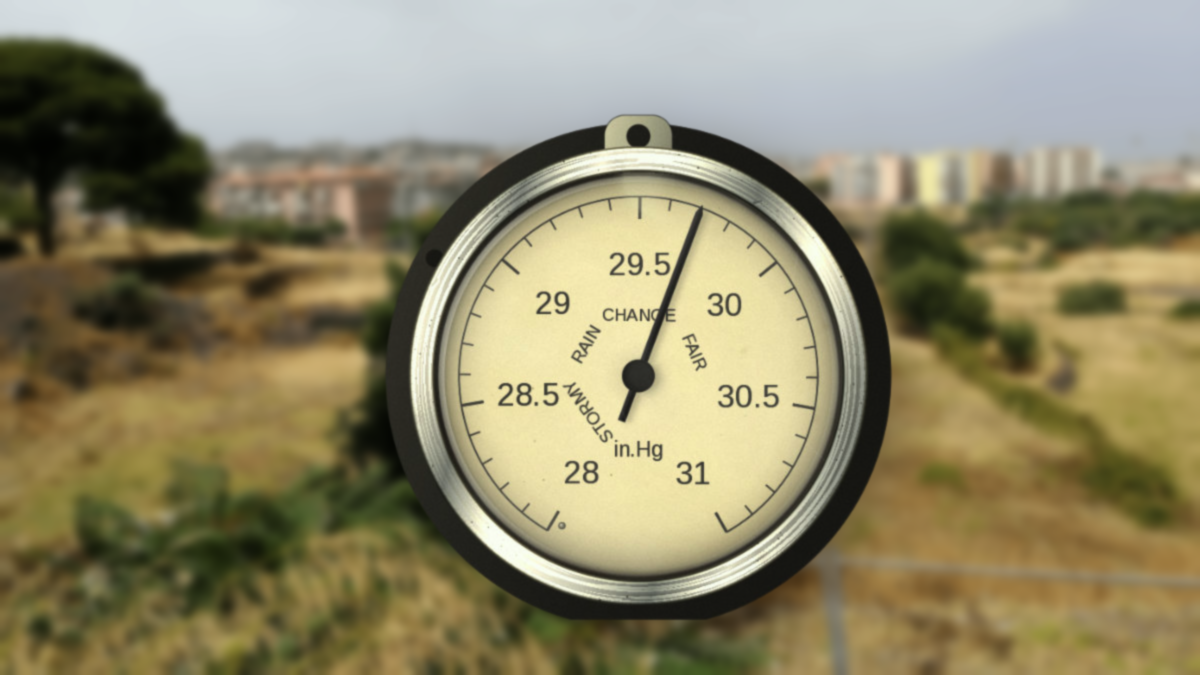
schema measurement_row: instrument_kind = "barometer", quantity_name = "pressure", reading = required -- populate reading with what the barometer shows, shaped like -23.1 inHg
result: 29.7 inHg
